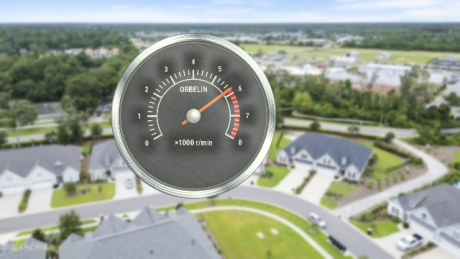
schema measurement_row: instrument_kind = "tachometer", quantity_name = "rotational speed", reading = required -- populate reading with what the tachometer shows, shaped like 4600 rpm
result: 5800 rpm
